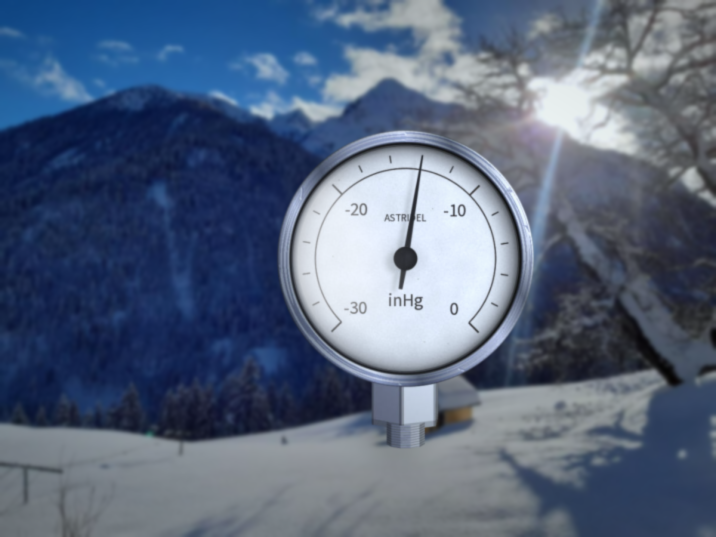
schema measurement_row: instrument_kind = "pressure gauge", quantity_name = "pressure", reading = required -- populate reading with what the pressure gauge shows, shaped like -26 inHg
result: -14 inHg
